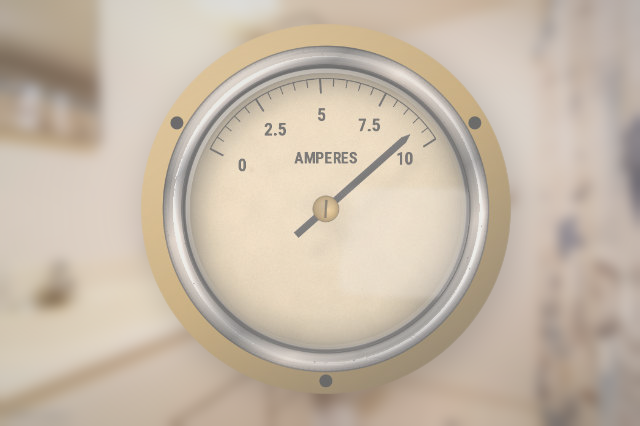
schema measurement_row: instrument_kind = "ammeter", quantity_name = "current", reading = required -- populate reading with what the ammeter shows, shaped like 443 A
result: 9.25 A
